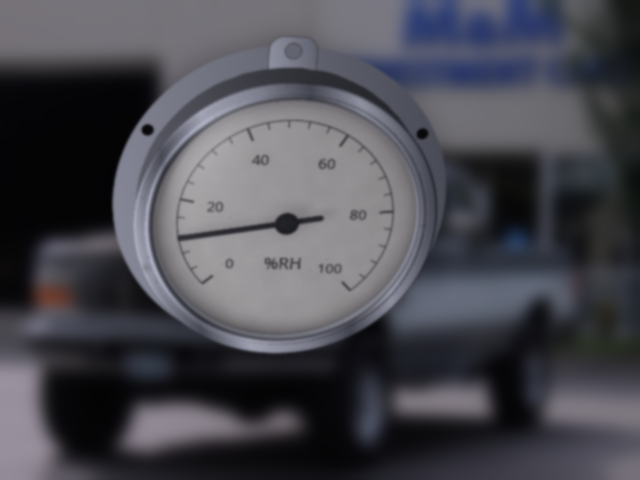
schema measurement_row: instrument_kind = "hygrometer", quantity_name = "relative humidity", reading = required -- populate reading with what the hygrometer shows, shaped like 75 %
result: 12 %
